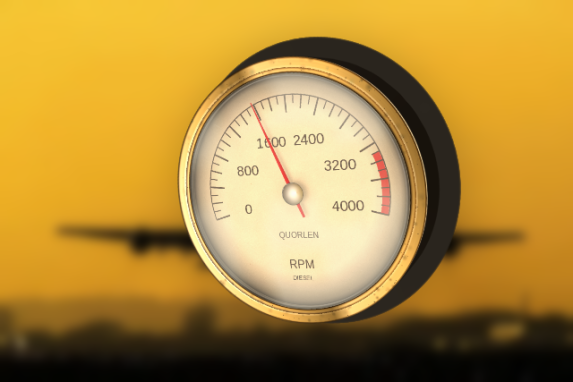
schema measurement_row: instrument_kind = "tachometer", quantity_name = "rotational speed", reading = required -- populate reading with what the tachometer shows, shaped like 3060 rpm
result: 1600 rpm
